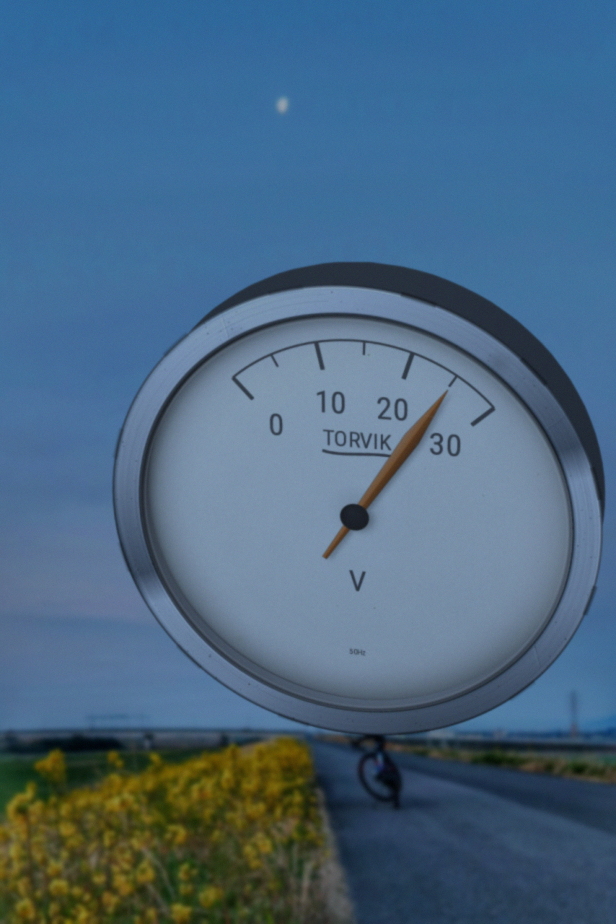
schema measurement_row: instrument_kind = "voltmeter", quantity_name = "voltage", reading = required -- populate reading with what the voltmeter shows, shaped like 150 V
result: 25 V
